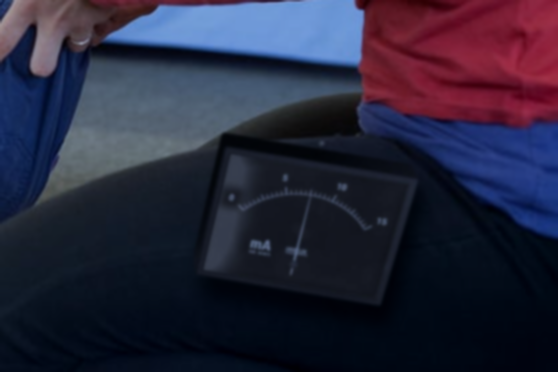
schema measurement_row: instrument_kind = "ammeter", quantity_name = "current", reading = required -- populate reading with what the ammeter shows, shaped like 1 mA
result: 7.5 mA
